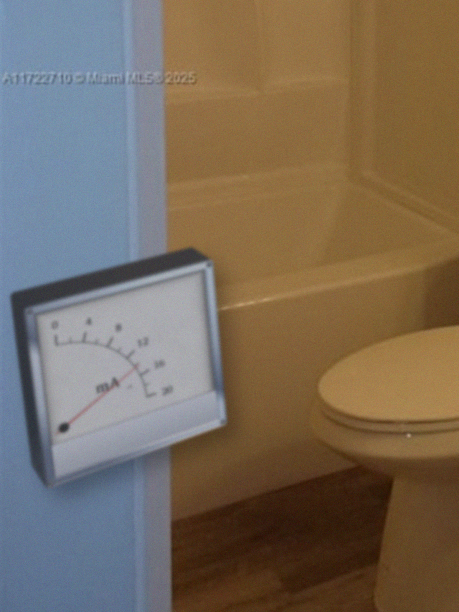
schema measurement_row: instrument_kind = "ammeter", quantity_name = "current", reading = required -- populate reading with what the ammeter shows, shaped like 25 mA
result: 14 mA
